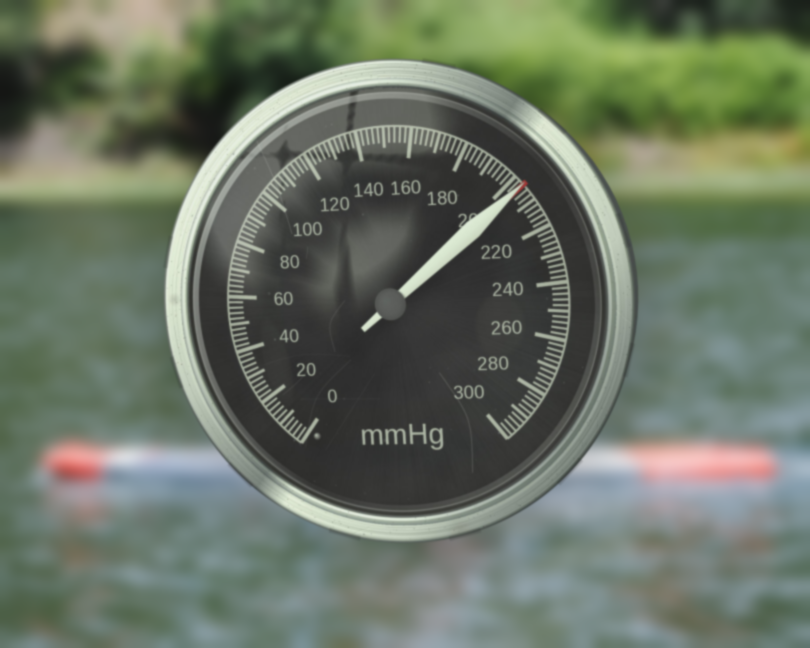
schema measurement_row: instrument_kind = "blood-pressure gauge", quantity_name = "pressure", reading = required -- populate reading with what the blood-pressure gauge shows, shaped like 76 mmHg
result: 204 mmHg
